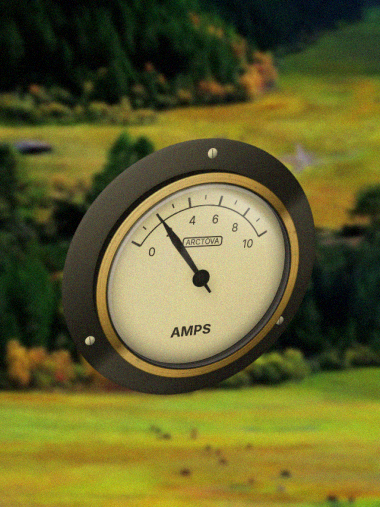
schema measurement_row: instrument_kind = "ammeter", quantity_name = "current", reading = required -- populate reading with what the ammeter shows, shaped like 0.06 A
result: 2 A
